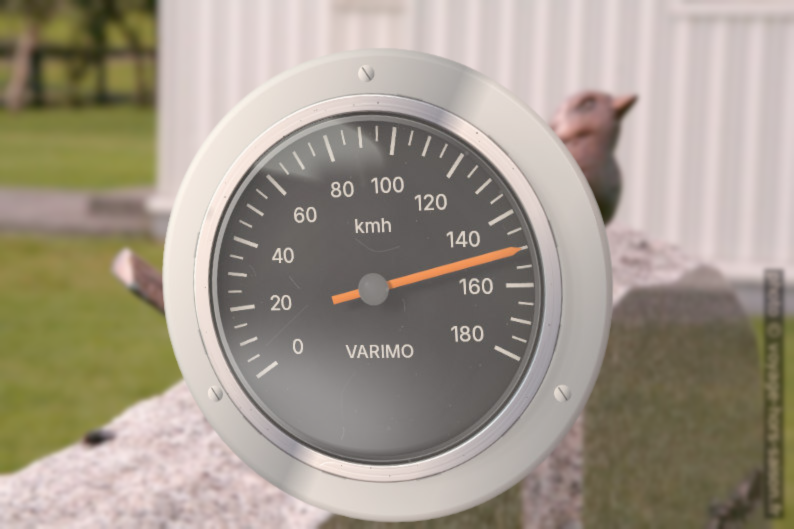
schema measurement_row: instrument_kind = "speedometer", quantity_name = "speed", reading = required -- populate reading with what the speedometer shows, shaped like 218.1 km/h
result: 150 km/h
